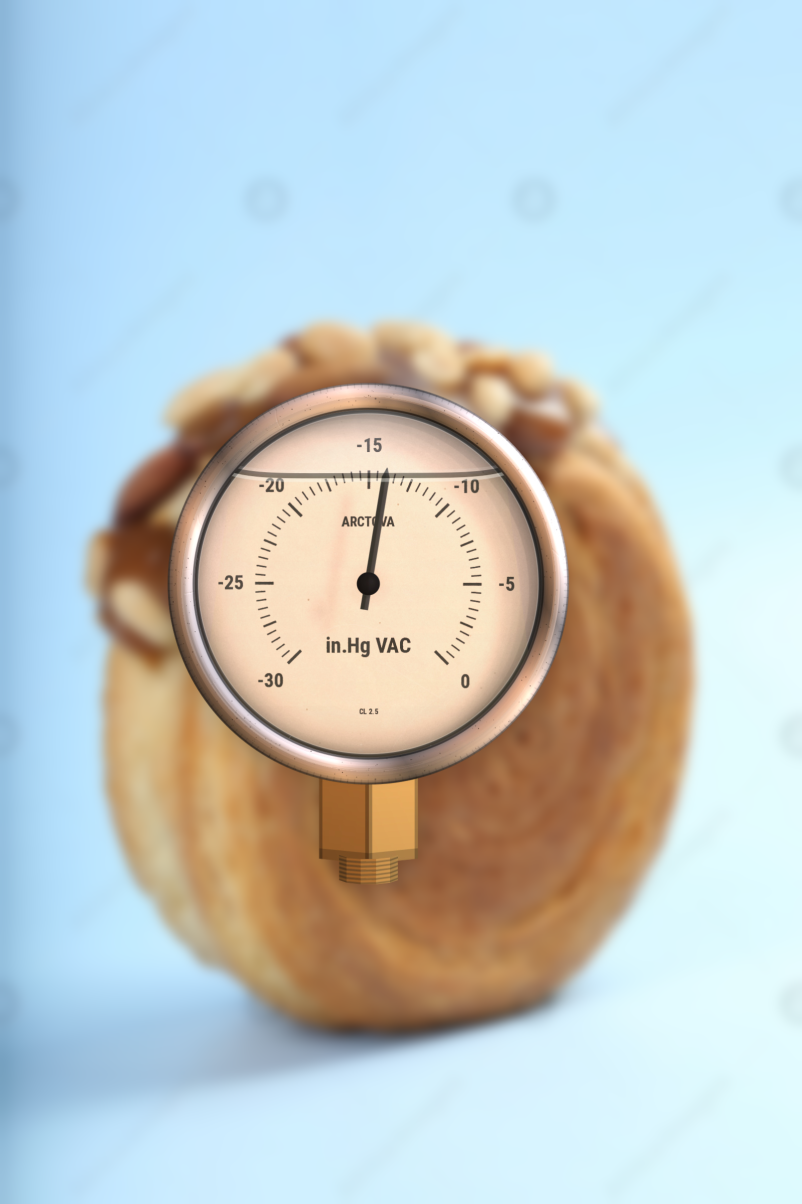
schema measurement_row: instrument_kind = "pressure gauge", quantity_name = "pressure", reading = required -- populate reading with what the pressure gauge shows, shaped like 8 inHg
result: -14 inHg
